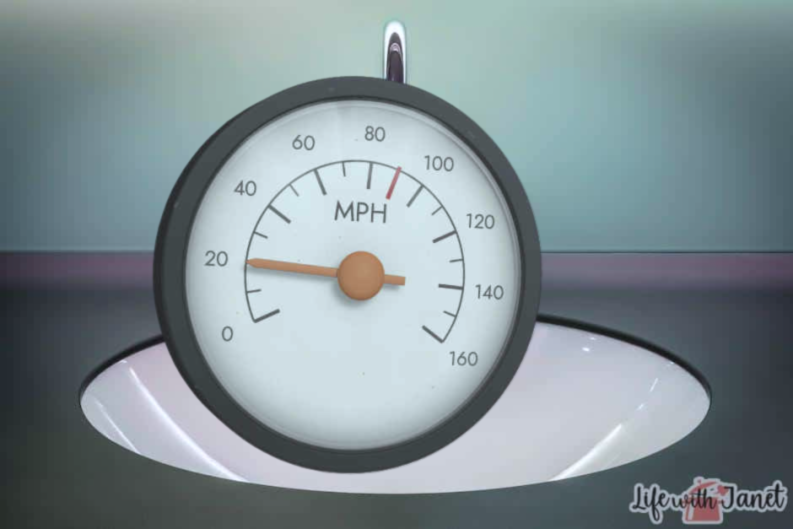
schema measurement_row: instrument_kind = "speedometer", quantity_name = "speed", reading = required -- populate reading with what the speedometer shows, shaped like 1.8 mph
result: 20 mph
